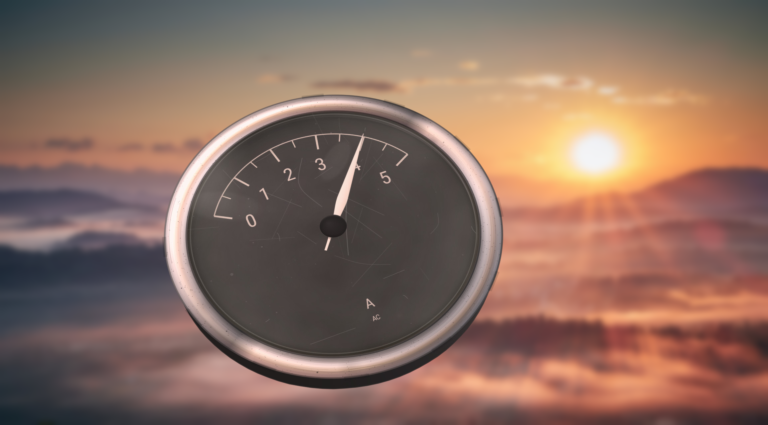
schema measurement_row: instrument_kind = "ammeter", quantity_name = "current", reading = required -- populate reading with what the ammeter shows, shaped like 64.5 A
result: 4 A
